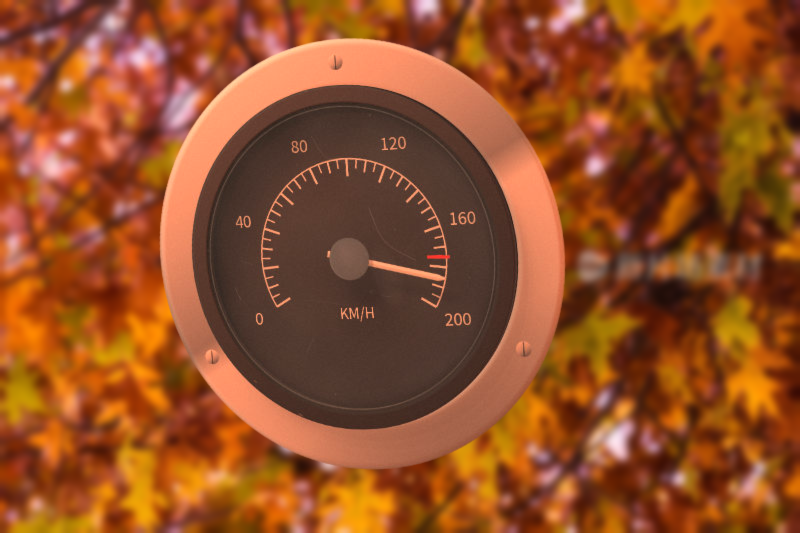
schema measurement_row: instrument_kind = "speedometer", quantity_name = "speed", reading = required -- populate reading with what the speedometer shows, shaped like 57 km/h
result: 185 km/h
